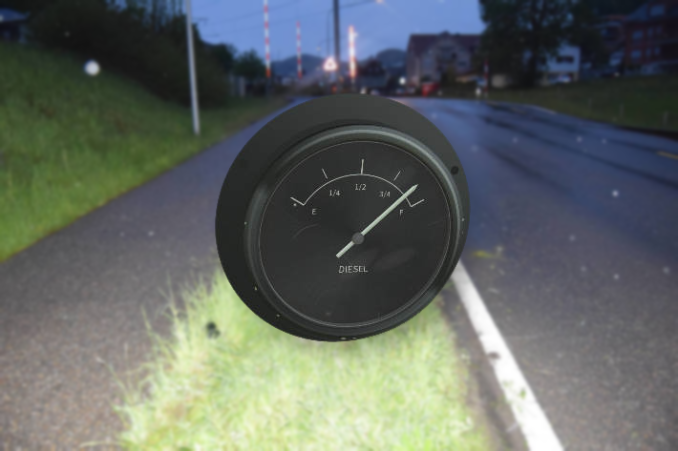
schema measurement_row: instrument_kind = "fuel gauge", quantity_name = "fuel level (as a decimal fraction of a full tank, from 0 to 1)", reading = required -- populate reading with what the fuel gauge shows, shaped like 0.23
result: 0.875
